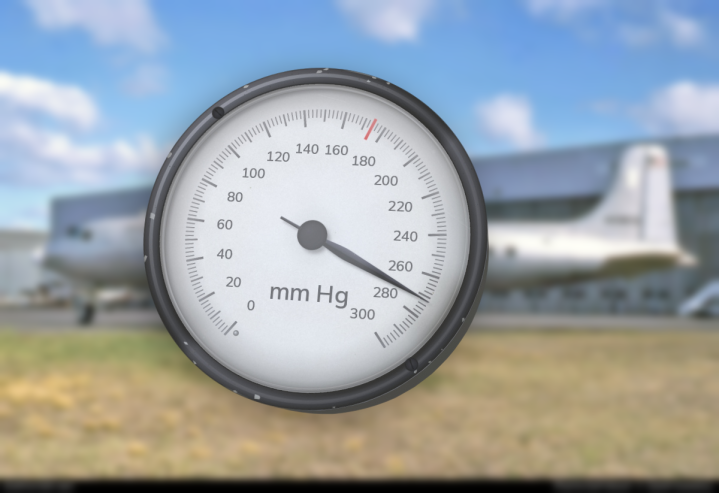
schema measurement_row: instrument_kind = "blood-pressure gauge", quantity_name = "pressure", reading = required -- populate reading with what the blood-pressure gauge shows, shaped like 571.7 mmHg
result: 272 mmHg
